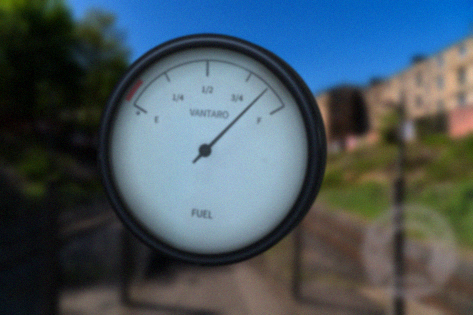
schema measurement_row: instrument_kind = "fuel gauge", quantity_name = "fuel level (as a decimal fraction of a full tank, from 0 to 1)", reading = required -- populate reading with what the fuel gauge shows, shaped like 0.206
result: 0.875
